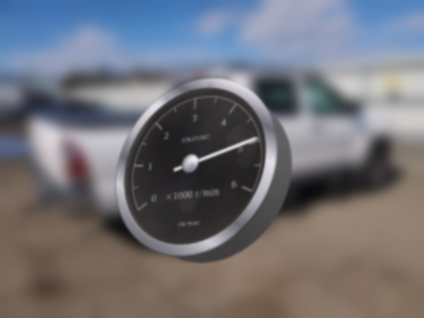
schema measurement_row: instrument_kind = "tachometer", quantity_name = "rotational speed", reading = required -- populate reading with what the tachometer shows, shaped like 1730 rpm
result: 5000 rpm
